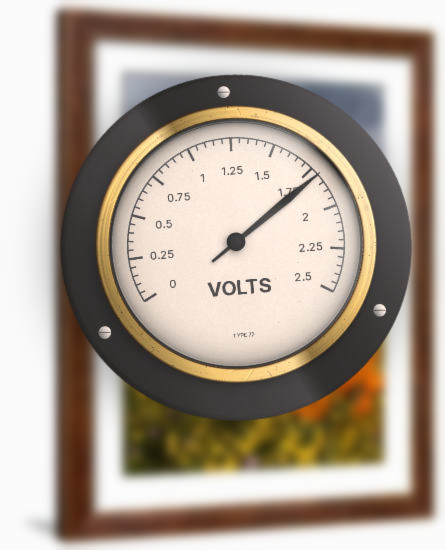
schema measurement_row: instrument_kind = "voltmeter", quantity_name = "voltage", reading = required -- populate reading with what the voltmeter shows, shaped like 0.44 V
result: 1.8 V
